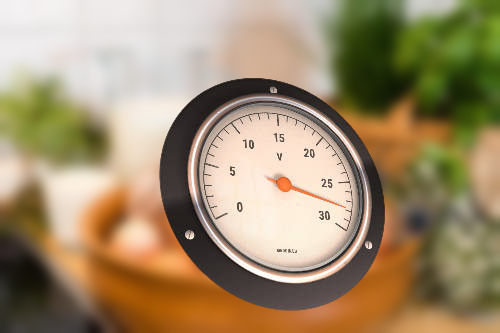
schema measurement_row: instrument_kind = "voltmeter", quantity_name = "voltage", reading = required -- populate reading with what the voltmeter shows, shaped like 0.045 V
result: 28 V
